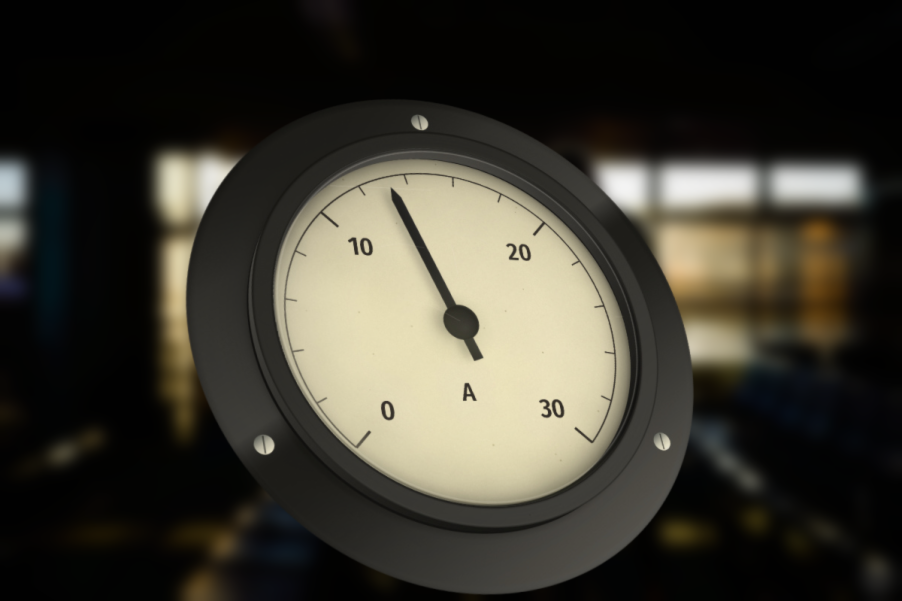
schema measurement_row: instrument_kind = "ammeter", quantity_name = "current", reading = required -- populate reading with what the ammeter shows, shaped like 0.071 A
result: 13 A
